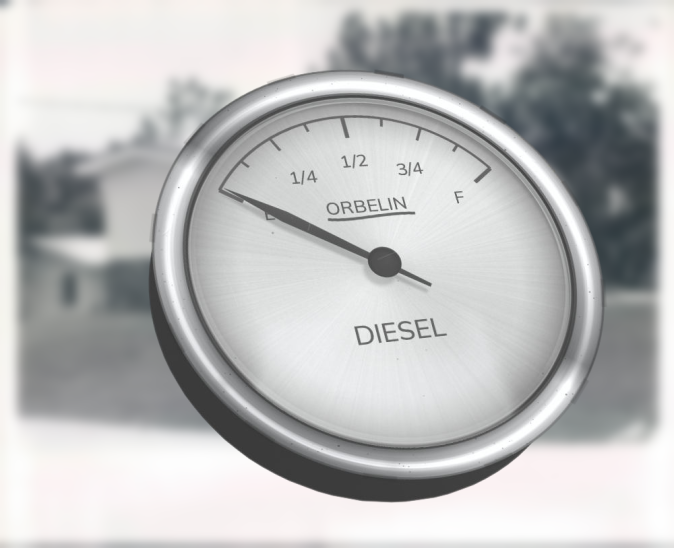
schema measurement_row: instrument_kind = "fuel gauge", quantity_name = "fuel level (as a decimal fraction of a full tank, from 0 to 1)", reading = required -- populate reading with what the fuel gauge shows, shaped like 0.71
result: 0
